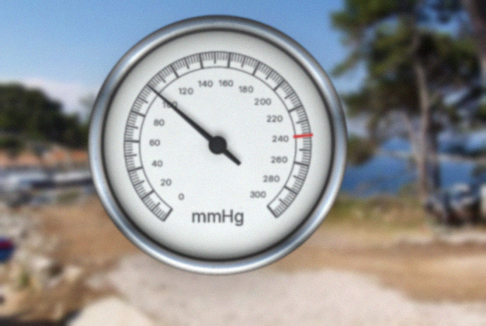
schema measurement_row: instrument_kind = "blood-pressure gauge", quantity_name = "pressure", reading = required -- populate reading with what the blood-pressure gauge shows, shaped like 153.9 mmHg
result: 100 mmHg
